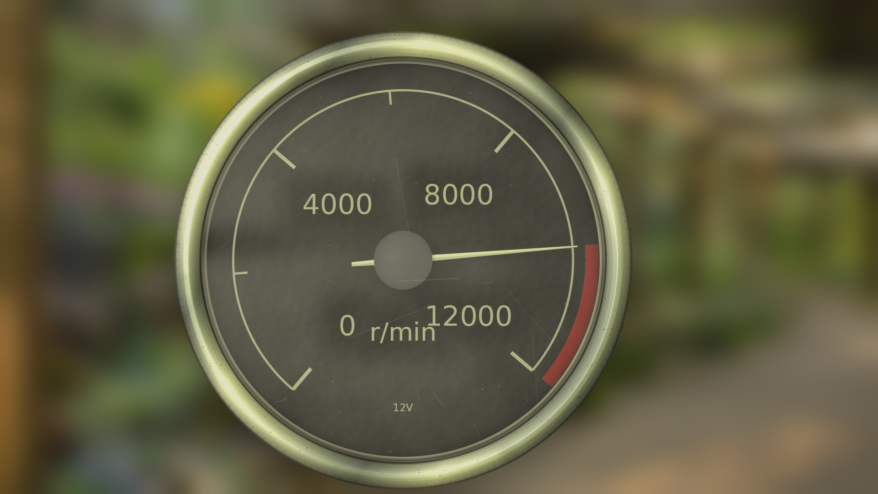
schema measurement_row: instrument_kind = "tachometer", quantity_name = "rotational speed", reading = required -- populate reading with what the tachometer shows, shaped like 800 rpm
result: 10000 rpm
